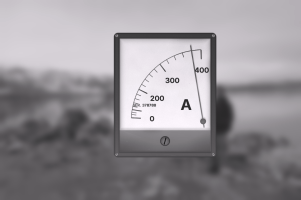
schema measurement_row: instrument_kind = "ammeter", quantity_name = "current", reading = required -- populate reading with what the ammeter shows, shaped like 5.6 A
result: 380 A
